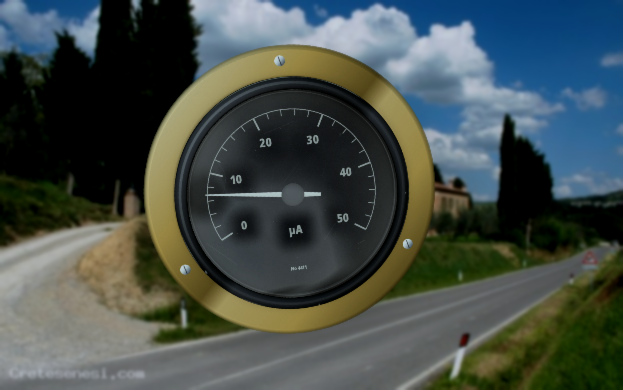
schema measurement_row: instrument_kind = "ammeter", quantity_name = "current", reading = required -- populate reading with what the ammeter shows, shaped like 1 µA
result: 7 µA
